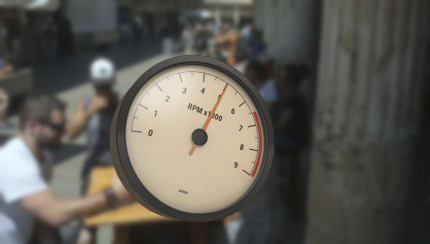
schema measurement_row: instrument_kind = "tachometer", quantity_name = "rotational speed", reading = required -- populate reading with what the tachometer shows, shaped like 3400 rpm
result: 5000 rpm
